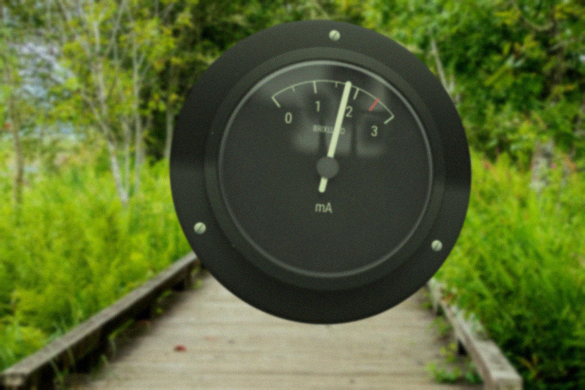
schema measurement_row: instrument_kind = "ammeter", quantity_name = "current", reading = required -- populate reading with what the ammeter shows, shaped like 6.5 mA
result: 1.75 mA
